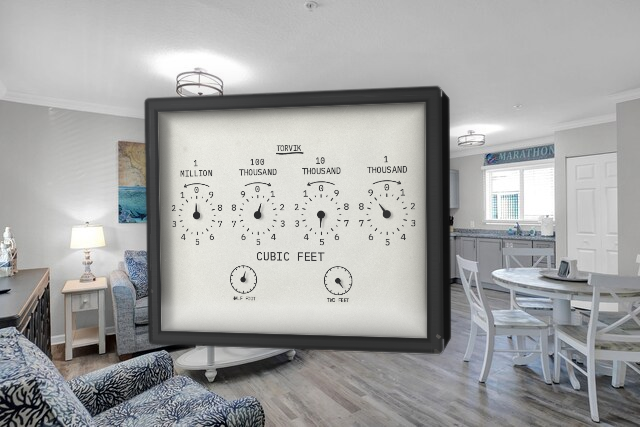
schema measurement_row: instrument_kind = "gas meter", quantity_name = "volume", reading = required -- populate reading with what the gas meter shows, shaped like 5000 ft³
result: 4900 ft³
